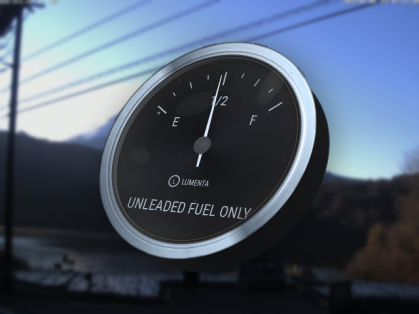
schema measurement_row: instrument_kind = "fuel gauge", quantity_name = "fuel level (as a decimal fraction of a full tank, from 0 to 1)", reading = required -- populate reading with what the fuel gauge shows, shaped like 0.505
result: 0.5
